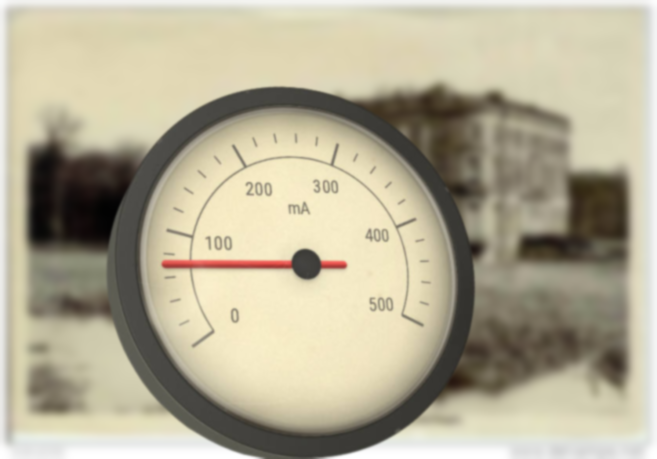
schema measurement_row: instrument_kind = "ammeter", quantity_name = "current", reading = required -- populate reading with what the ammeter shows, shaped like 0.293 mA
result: 70 mA
